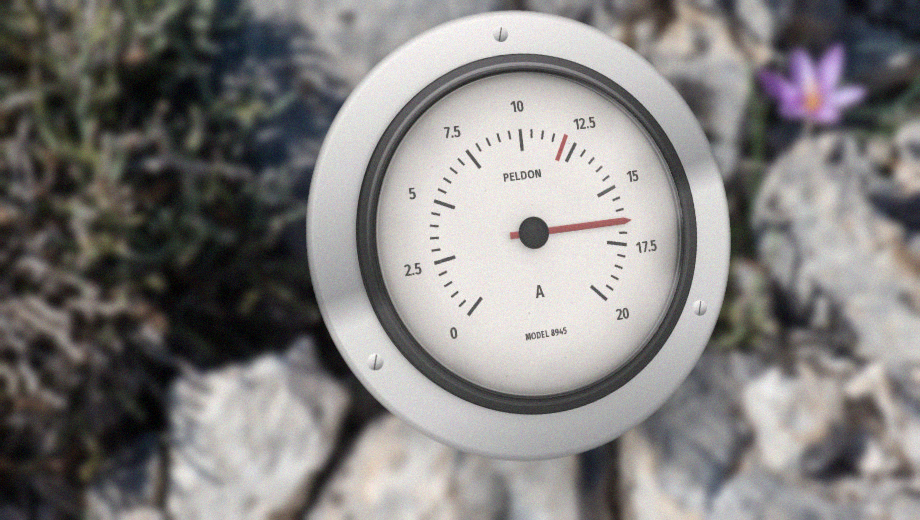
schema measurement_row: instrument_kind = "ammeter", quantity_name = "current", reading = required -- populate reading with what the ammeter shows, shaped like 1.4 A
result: 16.5 A
